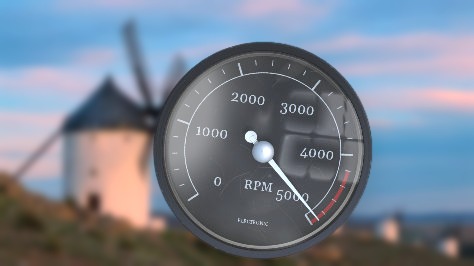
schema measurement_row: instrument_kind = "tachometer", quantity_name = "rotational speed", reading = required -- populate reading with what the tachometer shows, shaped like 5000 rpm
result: 4900 rpm
